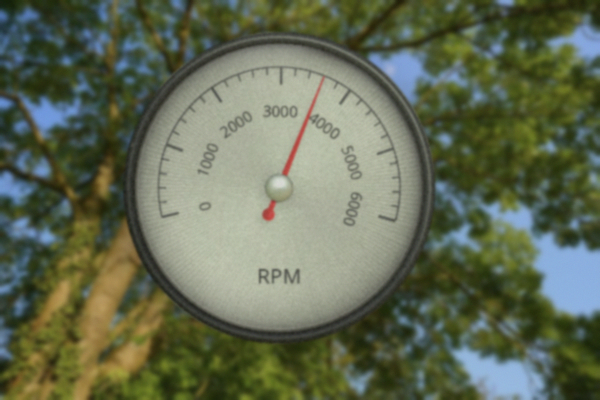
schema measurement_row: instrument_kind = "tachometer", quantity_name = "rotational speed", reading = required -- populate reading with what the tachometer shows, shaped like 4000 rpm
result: 3600 rpm
